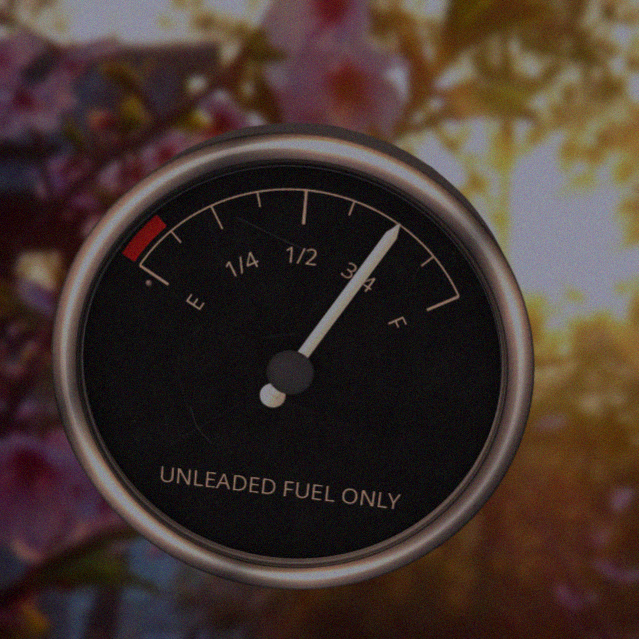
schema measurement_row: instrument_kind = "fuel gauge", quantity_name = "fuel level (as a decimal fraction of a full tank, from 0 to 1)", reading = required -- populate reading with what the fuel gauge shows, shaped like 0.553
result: 0.75
